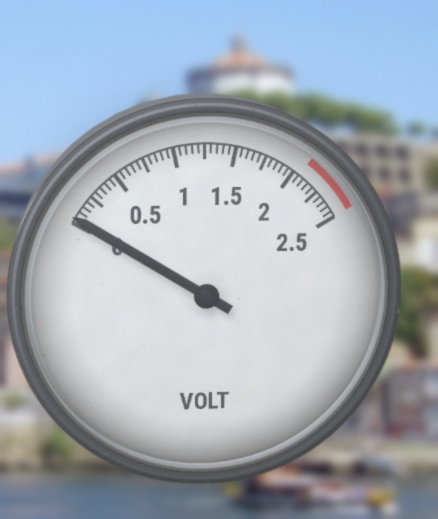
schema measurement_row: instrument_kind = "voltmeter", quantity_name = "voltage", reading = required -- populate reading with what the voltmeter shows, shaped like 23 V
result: 0.05 V
